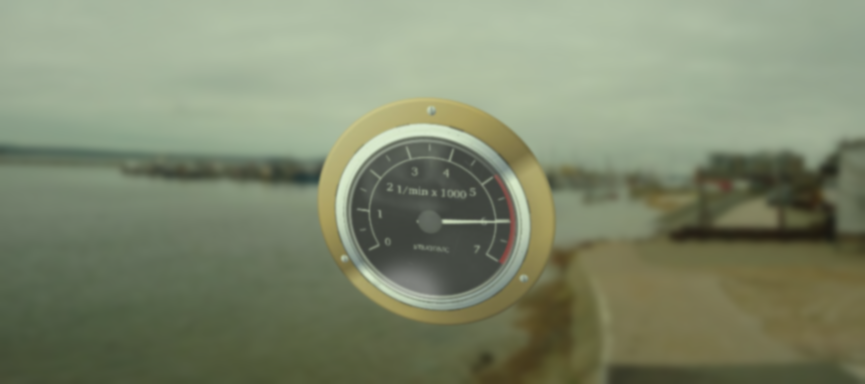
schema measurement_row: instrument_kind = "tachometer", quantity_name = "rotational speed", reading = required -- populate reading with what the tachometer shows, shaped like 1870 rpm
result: 6000 rpm
